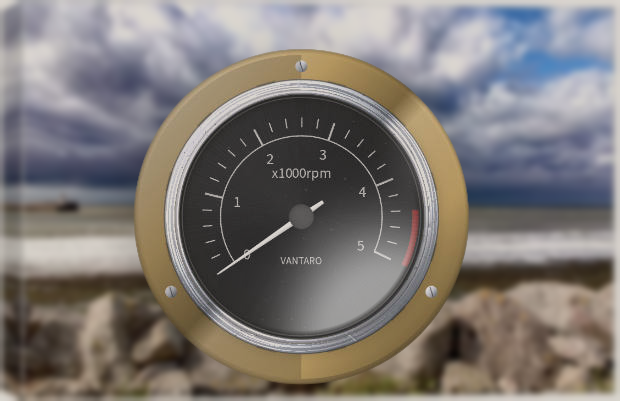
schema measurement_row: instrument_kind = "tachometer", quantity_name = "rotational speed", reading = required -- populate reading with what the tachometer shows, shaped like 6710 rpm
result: 0 rpm
